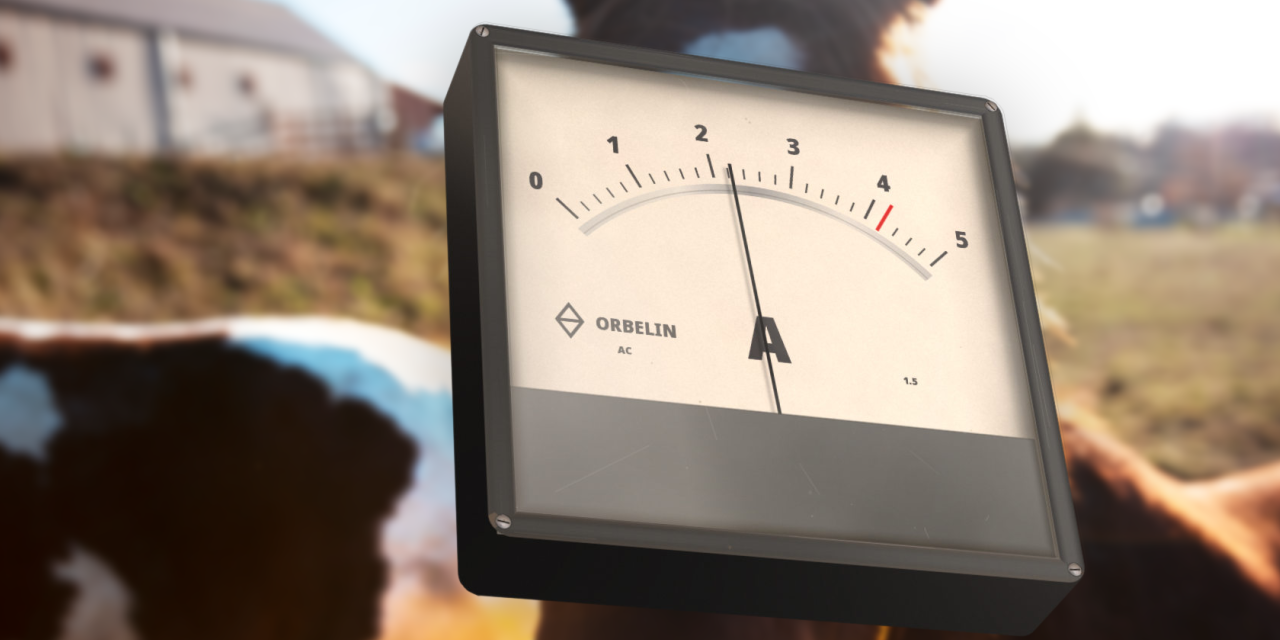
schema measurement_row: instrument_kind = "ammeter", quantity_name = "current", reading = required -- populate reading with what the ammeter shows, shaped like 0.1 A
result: 2.2 A
